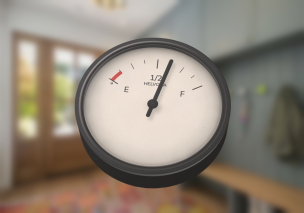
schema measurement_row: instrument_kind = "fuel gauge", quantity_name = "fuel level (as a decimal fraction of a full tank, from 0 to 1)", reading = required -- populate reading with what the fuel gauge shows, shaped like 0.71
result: 0.625
